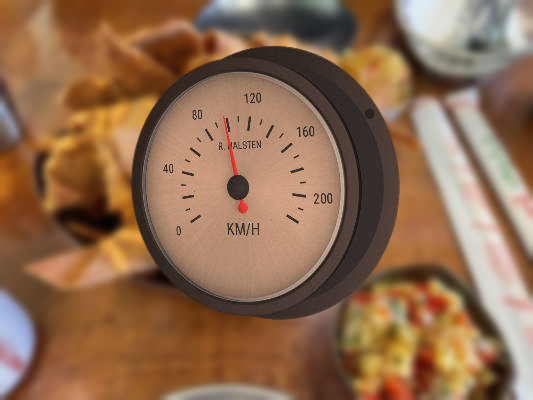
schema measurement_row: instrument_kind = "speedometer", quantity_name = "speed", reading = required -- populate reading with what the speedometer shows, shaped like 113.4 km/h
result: 100 km/h
